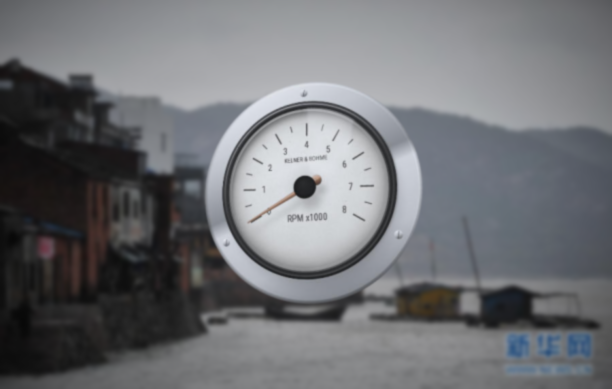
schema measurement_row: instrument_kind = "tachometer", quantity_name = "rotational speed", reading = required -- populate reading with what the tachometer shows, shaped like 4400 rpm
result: 0 rpm
